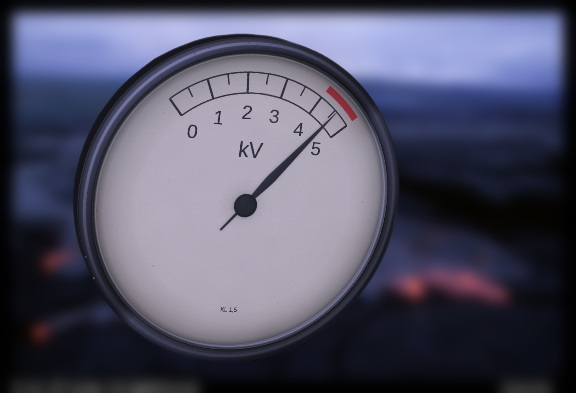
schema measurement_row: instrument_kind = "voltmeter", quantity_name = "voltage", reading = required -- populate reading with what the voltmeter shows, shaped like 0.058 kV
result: 4.5 kV
